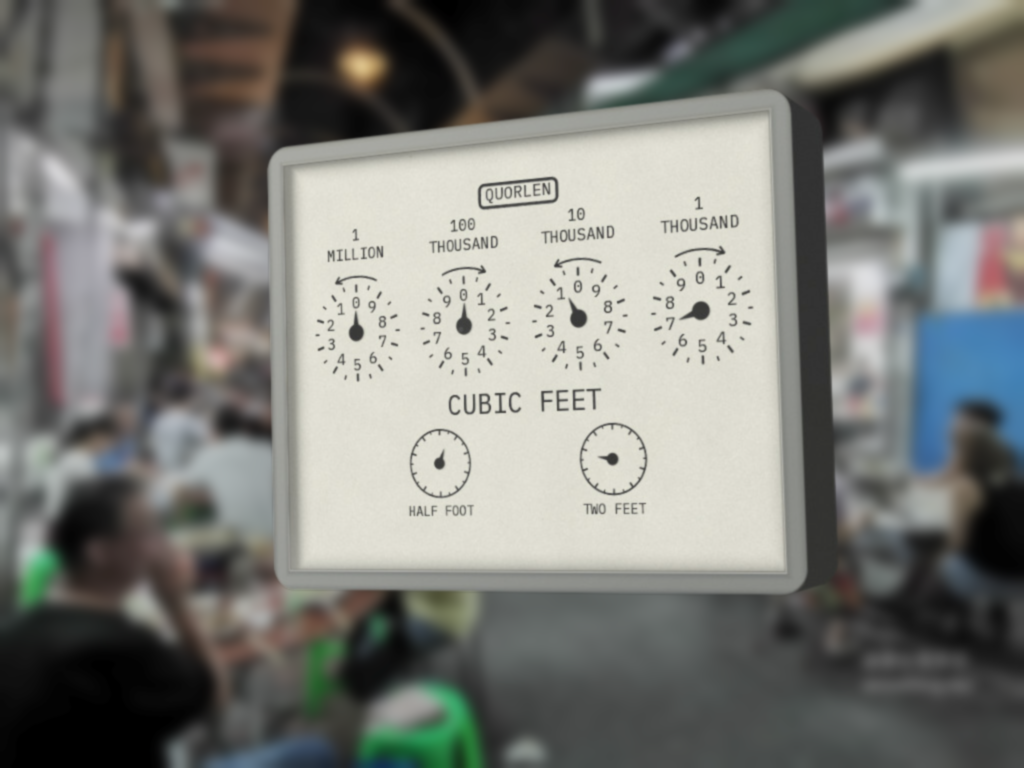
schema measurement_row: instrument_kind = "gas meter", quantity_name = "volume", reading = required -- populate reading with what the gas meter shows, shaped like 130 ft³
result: 700 ft³
